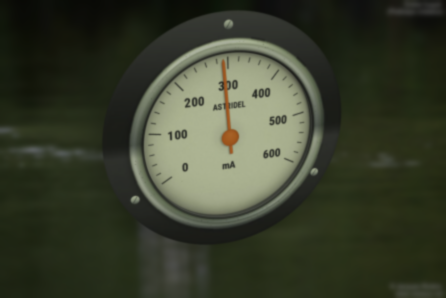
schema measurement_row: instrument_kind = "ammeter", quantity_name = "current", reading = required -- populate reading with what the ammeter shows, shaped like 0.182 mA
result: 290 mA
